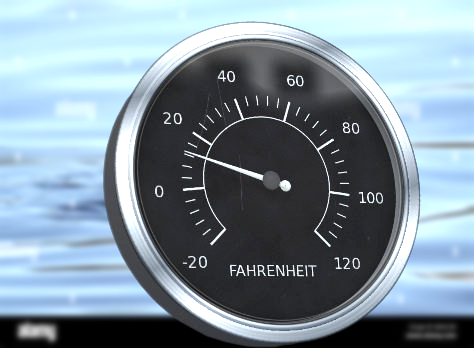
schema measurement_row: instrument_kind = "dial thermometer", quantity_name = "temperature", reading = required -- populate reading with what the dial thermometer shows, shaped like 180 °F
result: 12 °F
